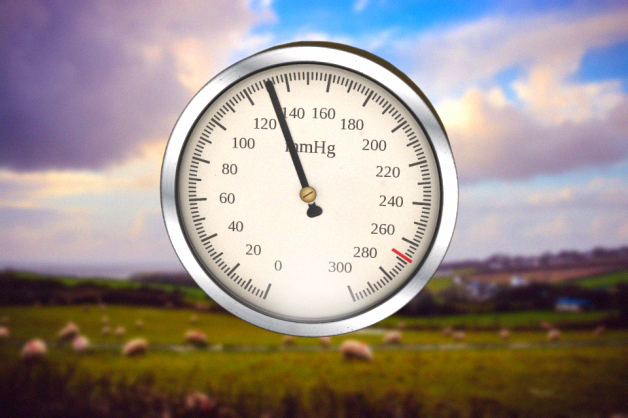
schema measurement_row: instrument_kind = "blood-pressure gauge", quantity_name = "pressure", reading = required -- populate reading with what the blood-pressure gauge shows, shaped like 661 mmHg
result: 132 mmHg
